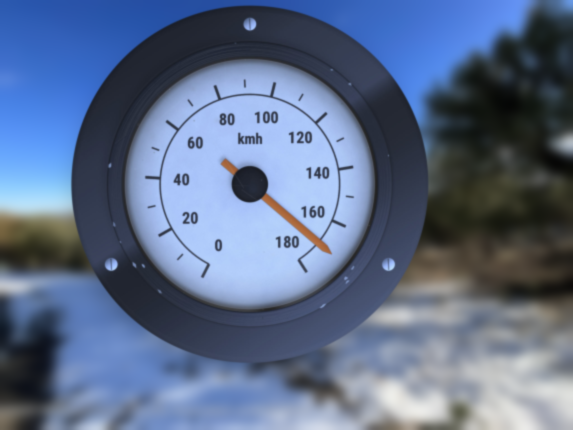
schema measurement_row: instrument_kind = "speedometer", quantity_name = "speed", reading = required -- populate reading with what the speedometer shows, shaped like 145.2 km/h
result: 170 km/h
